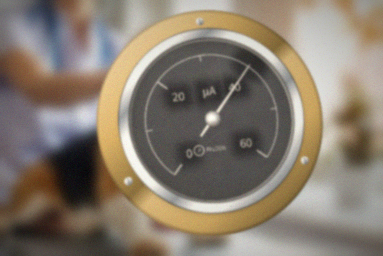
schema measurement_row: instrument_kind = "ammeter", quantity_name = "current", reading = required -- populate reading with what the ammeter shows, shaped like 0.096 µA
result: 40 µA
